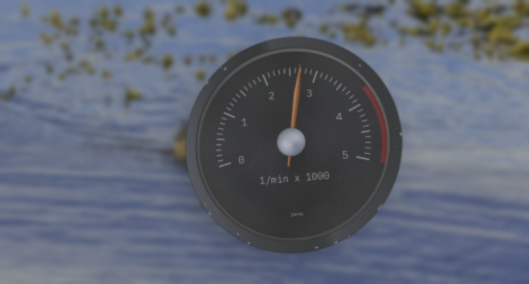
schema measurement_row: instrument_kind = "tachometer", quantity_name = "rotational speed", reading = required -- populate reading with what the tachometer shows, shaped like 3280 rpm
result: 2700 rpm
